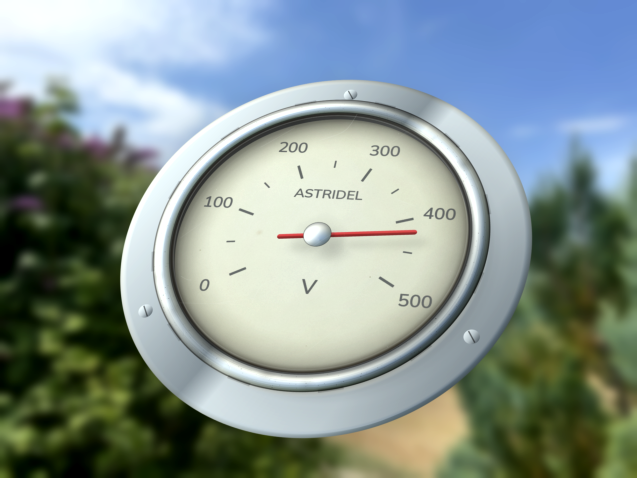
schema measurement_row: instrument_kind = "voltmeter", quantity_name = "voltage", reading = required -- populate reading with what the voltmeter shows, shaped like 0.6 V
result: 425 V
